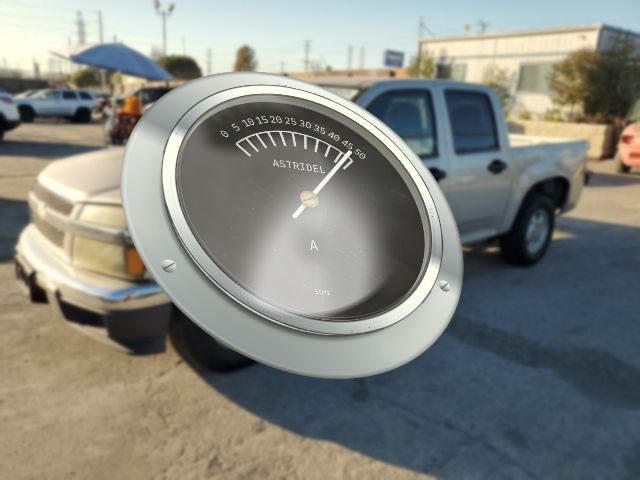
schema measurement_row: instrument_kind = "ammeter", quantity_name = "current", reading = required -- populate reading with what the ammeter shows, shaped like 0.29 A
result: 47.5 A
